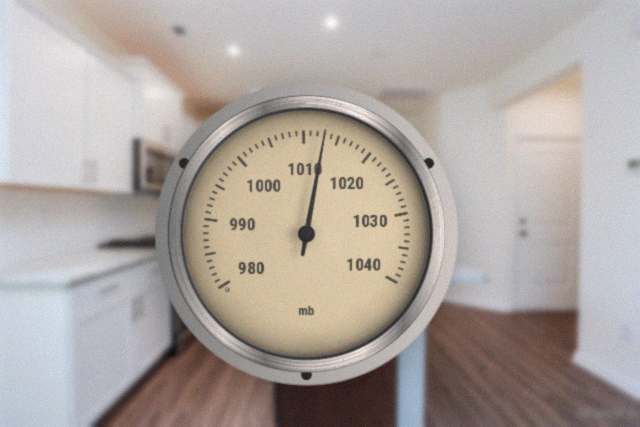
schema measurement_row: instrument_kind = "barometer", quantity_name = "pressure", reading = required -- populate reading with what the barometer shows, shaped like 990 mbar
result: 1013 mbar
